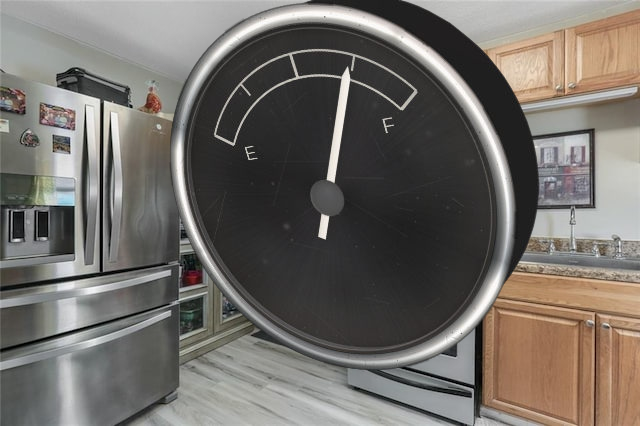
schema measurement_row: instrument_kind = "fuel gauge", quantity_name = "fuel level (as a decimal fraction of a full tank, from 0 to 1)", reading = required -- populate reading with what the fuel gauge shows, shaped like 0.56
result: 0.75
